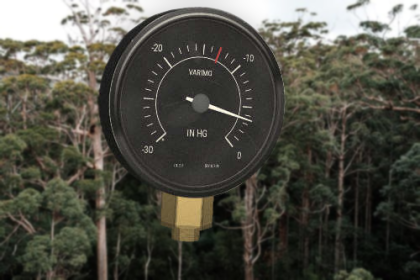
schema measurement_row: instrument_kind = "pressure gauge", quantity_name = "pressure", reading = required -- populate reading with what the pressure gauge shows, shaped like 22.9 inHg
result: -3.5 inHg
